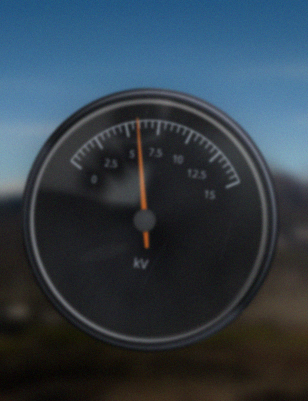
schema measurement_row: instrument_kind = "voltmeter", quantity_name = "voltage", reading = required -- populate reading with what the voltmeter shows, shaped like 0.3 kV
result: 6 kV
